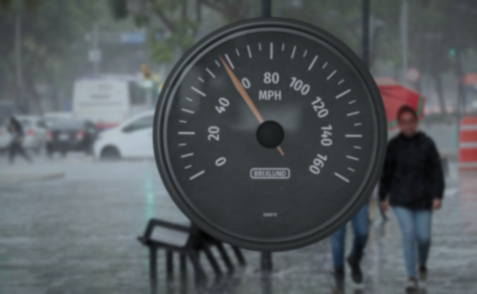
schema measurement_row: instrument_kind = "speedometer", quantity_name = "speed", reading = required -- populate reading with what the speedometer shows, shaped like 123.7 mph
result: 57.5 mph
